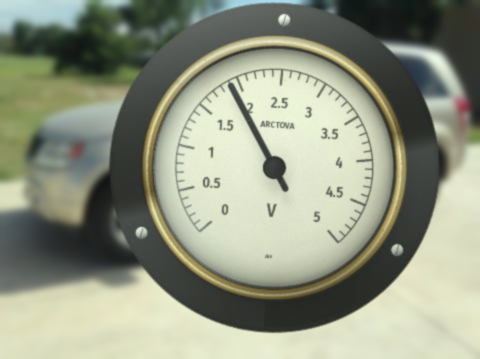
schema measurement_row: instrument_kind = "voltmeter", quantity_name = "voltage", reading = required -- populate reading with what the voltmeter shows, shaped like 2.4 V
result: 1.9 V
